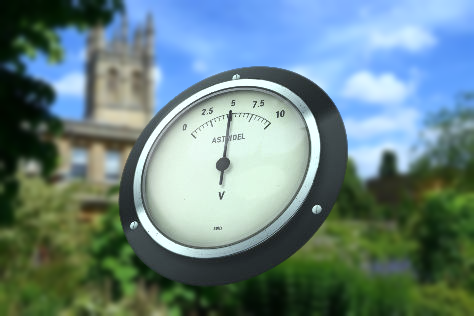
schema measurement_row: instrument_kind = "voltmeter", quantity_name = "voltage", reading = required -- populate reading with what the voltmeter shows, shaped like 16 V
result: 5 V
